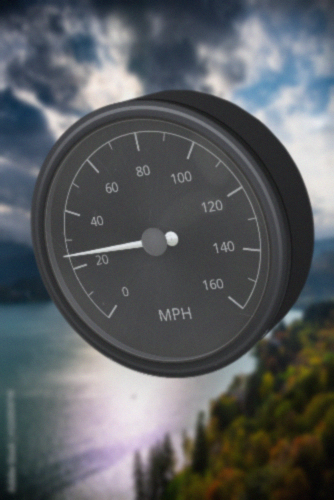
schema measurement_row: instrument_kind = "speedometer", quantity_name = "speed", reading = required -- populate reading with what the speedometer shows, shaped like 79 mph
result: 25 mph
